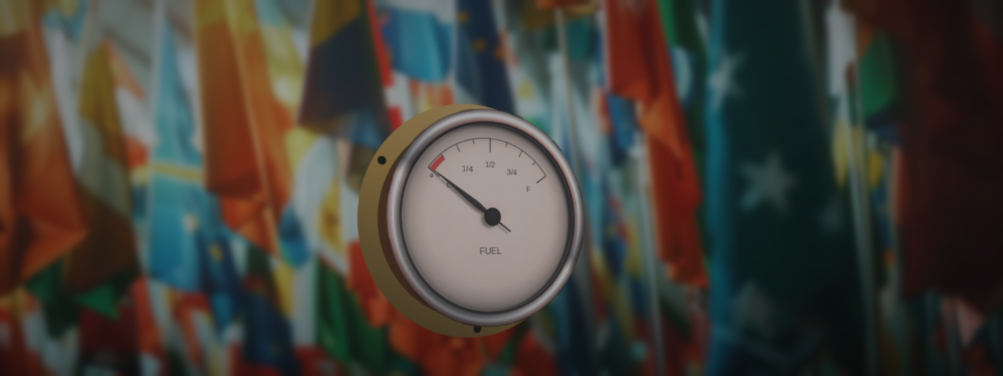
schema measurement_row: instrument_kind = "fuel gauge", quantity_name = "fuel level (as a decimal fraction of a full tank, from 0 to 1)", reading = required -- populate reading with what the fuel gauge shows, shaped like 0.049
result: 0
